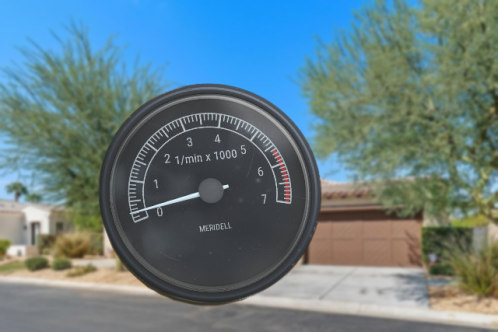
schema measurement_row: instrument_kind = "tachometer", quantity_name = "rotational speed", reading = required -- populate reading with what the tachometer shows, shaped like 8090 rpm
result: 200 rpm
